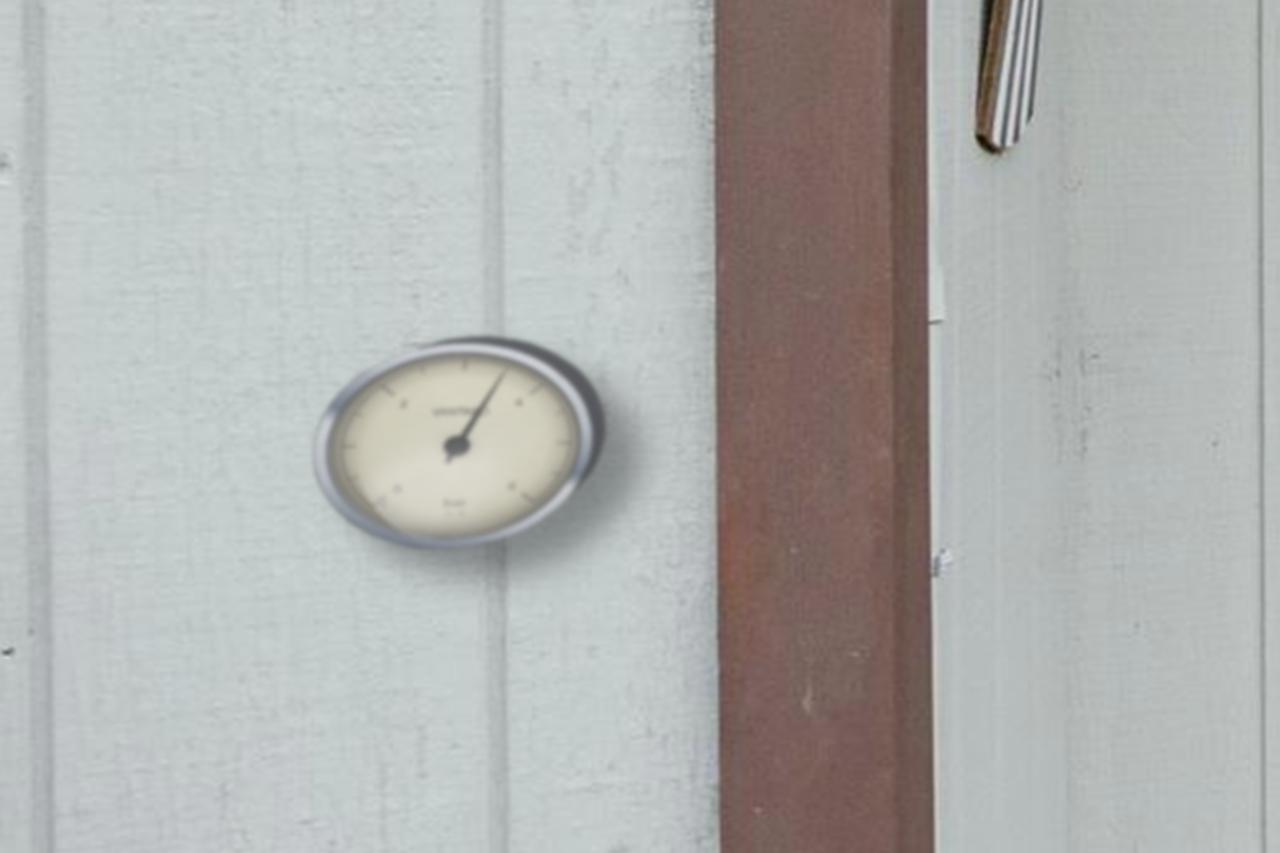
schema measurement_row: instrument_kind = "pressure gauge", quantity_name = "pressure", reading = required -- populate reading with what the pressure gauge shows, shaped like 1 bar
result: 3.5 bar
